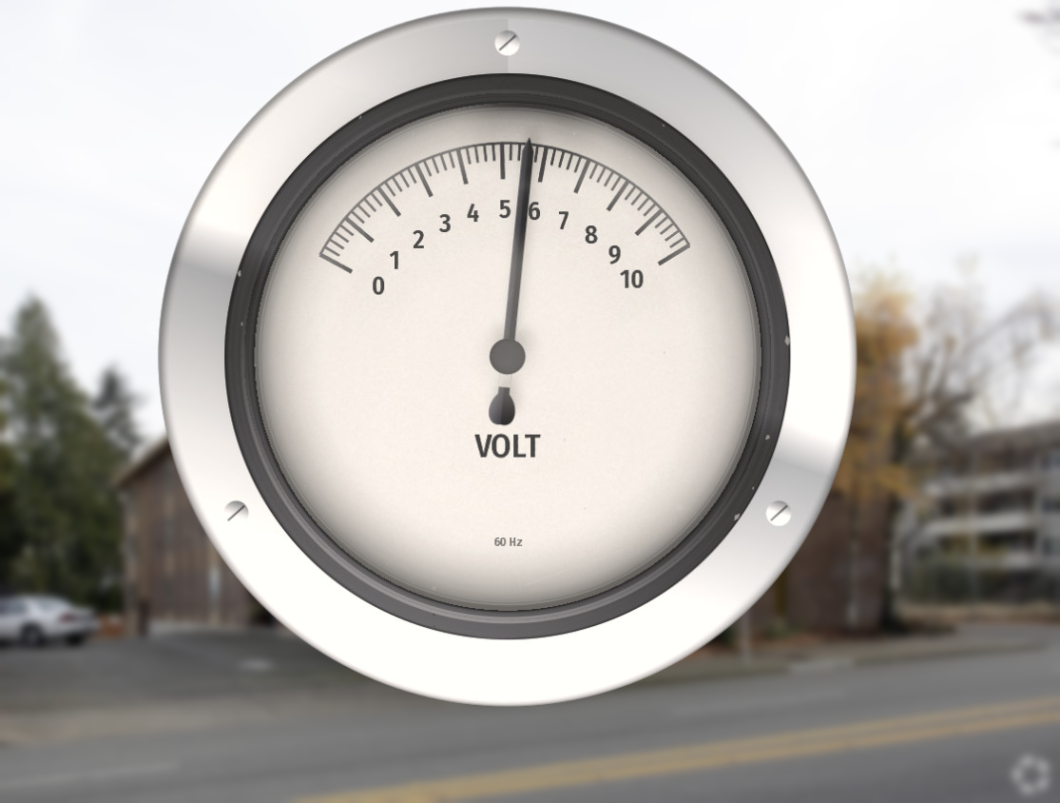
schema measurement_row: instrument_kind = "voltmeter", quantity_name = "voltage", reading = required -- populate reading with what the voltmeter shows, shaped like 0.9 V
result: 5.6 V
